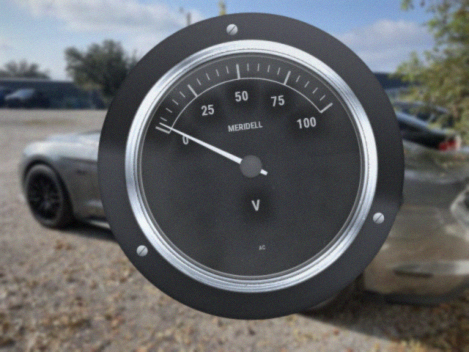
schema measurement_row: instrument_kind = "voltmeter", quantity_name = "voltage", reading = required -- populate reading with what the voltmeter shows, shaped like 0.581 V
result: 2.5 V
